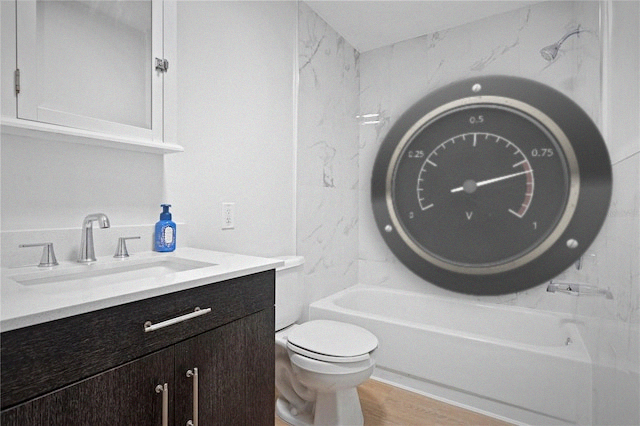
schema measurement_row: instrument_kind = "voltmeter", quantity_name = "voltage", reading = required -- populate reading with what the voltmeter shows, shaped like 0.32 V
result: 0.8 V
